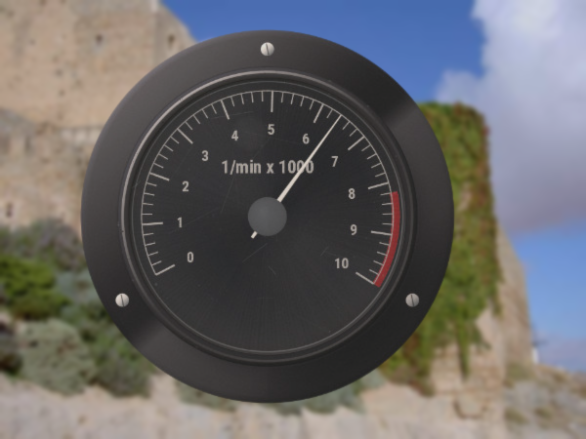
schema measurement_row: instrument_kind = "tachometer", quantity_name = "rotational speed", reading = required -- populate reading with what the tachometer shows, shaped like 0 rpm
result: 6400 rpm
